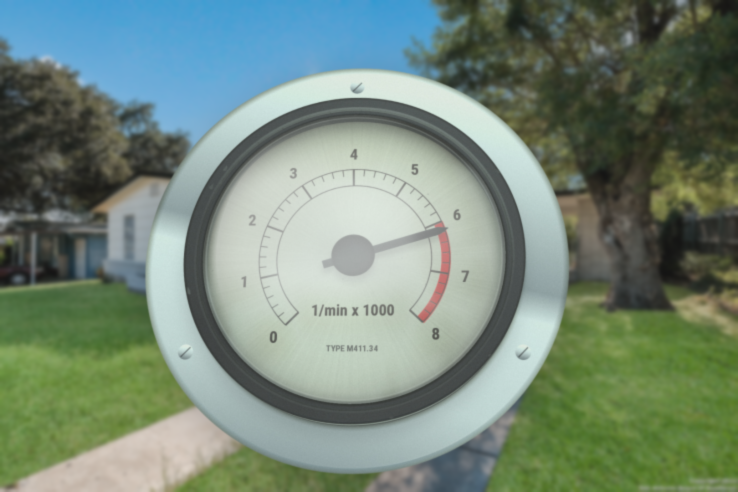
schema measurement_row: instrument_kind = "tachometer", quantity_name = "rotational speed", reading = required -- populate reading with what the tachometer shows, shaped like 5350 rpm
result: 6200 rpm
